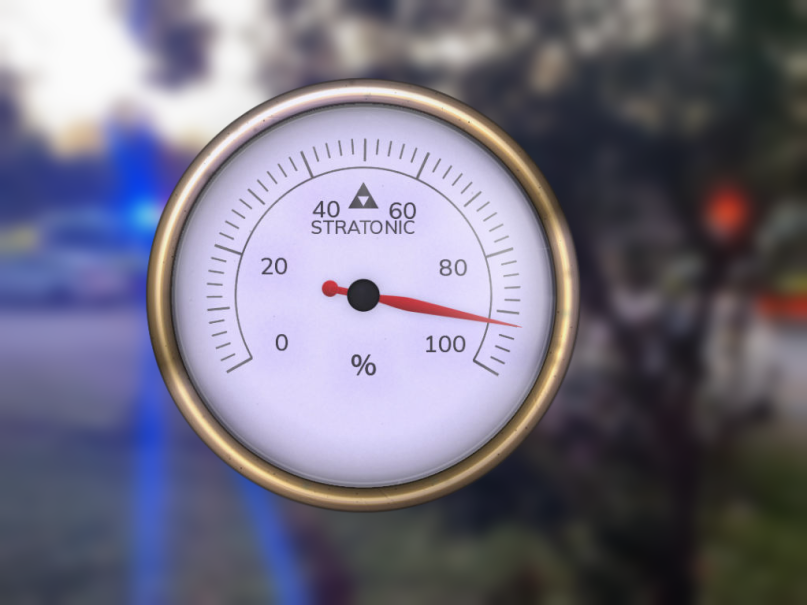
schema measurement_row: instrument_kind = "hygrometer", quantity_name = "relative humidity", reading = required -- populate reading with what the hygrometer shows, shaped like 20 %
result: 92 %
